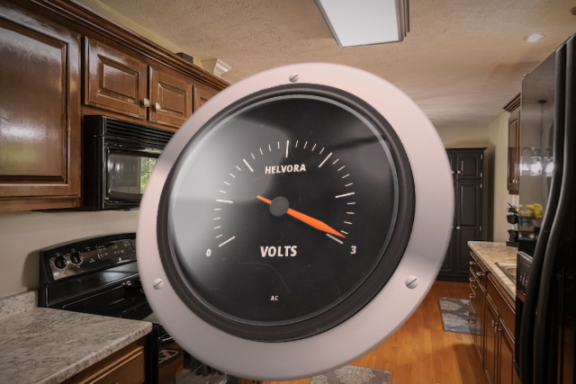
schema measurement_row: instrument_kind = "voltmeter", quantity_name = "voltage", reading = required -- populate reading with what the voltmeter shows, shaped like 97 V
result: 2.95 V
